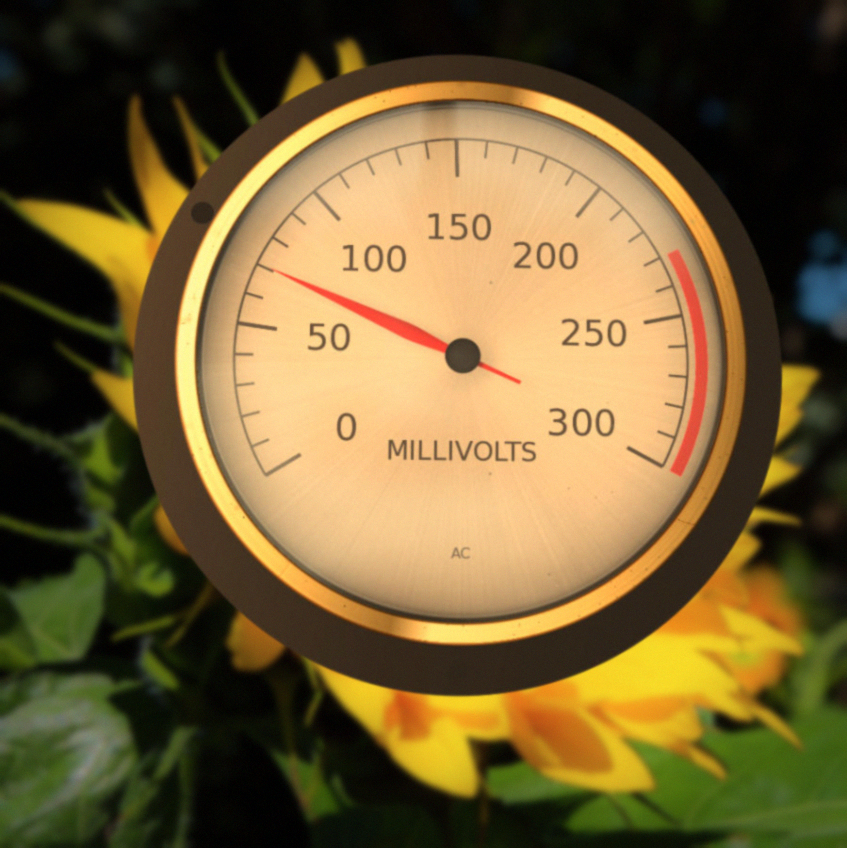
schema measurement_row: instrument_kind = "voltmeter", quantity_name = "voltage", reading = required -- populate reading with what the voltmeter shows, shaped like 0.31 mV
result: 70 mV
